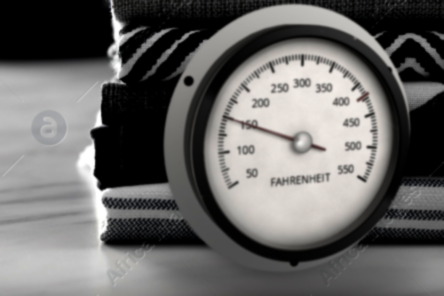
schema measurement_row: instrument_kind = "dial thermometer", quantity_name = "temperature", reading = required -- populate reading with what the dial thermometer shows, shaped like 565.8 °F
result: 150 °F
